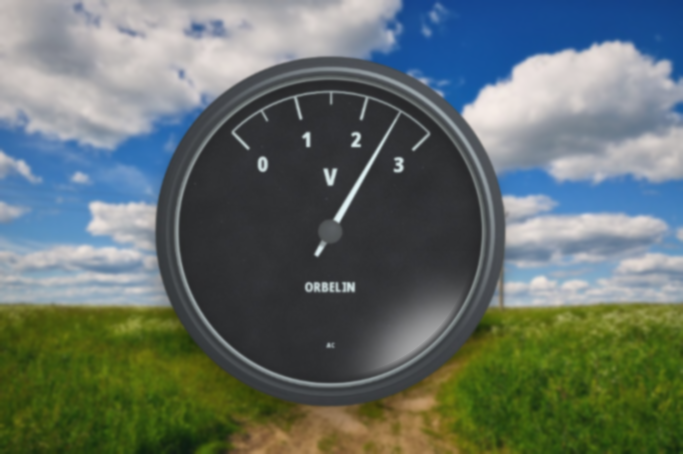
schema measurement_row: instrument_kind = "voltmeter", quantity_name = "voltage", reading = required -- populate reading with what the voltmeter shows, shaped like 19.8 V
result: 2.5 V
